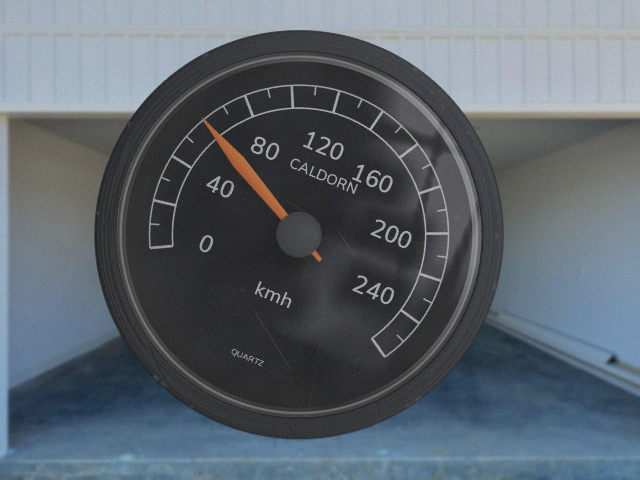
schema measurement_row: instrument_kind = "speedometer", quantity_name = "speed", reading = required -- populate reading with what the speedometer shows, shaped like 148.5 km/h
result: 60 km/h
